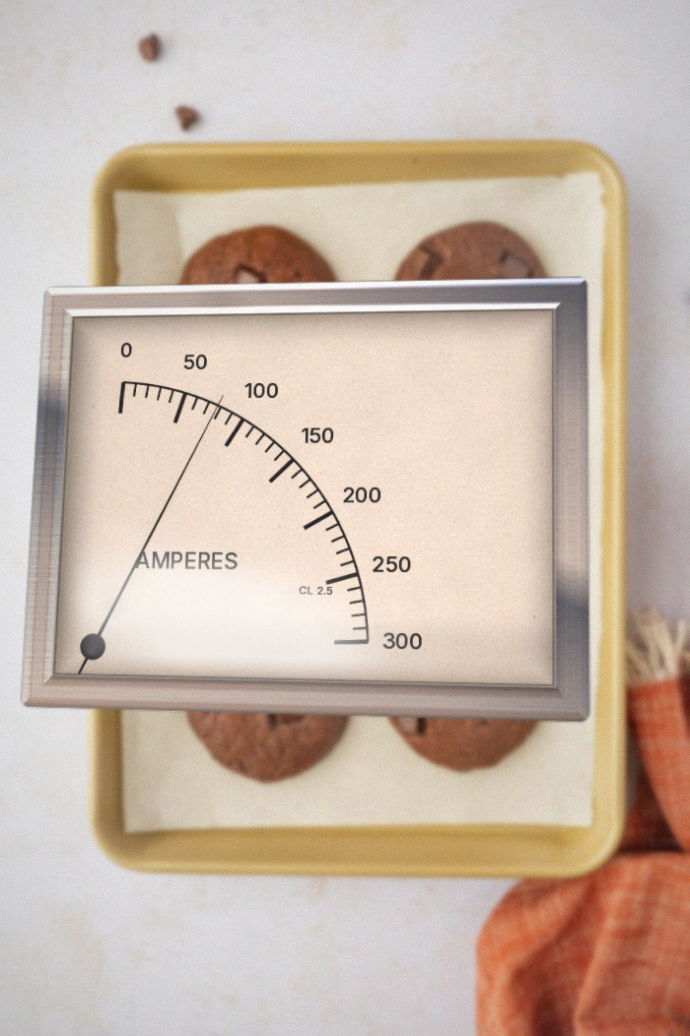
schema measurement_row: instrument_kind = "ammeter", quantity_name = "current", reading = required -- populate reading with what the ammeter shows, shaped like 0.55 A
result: 80 A
